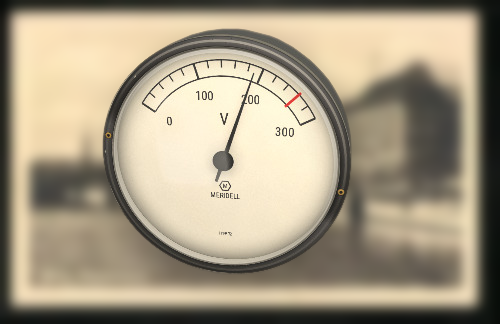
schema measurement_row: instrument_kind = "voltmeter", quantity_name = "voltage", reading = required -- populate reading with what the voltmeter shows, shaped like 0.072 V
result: 190 V
